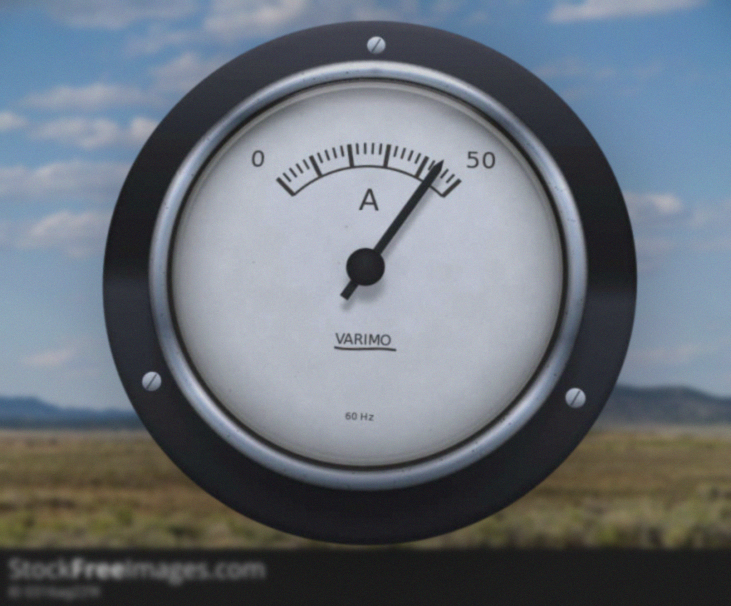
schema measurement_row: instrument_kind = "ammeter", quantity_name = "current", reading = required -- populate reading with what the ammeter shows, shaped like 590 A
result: 44 A
